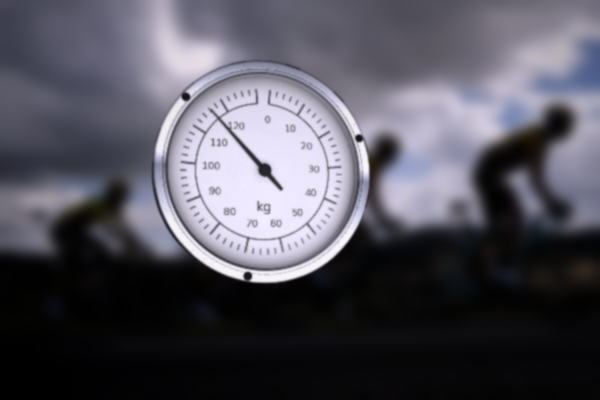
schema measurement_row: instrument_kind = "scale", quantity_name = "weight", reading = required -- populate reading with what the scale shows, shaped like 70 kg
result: 116 kg
